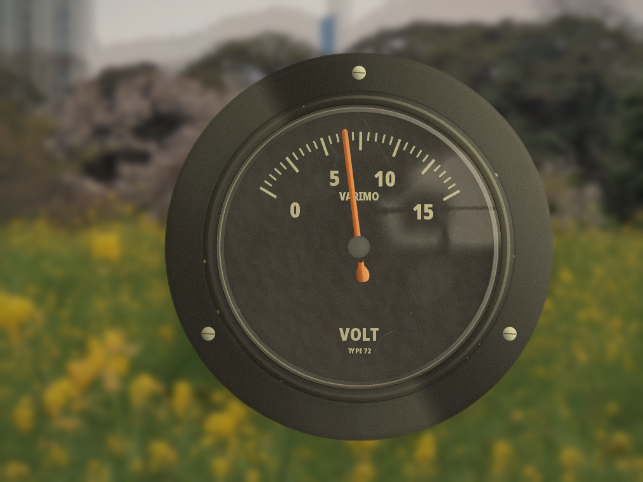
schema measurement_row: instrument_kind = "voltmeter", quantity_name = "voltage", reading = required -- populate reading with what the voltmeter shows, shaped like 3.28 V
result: 6.5 V
